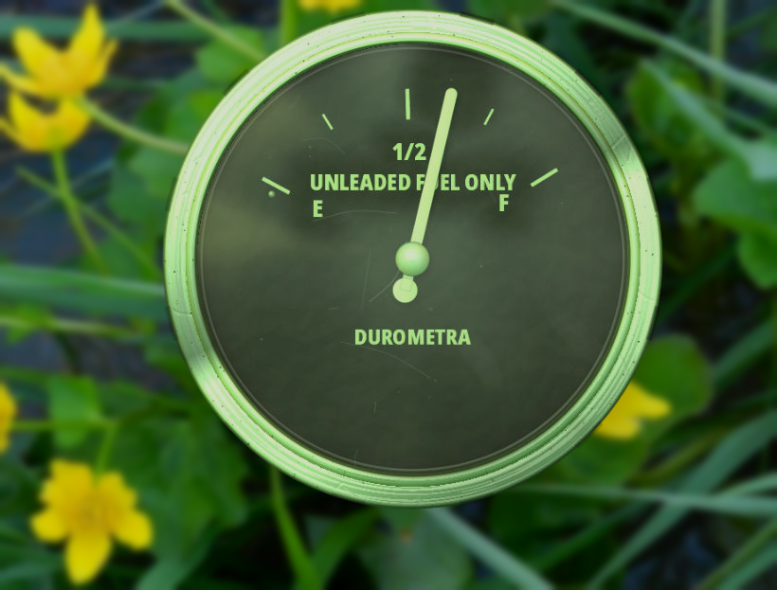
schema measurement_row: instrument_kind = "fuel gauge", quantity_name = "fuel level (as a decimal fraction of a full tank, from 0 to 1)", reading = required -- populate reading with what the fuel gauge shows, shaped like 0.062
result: 0.625
